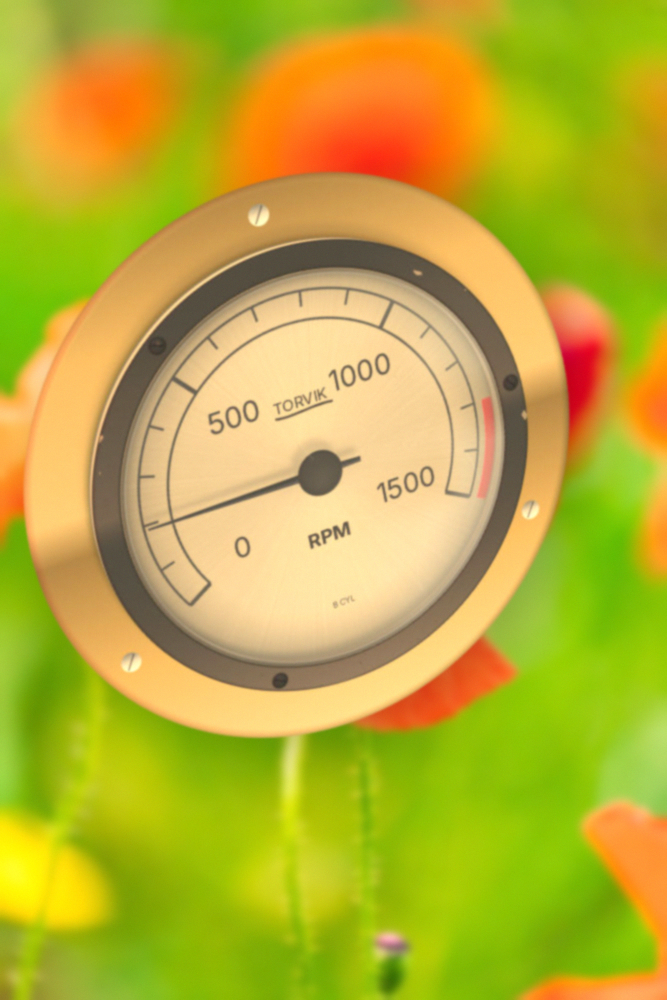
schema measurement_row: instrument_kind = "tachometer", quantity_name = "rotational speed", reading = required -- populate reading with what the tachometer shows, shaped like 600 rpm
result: 200 rpm
